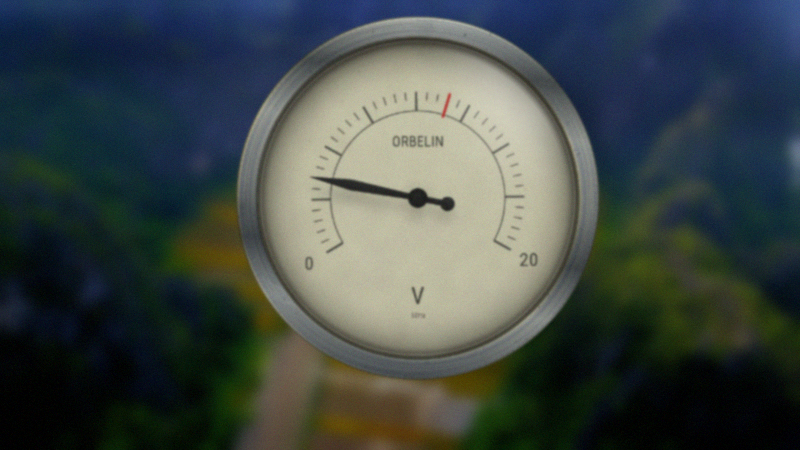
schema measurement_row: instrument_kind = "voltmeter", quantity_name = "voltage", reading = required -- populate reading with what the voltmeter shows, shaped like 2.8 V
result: 3.5 V
